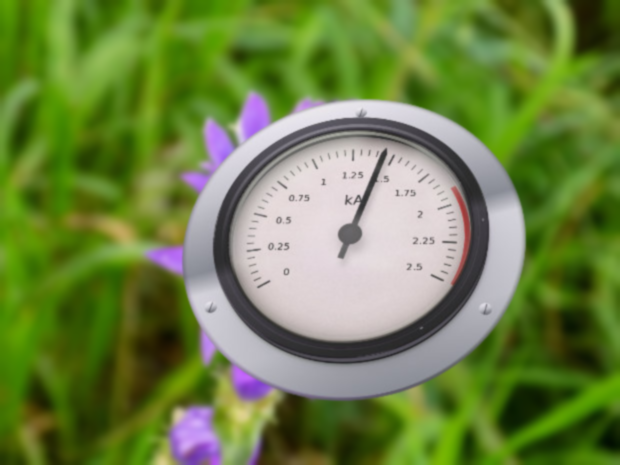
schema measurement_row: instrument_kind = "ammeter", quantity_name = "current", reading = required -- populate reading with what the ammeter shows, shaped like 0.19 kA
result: 1.45 kA
